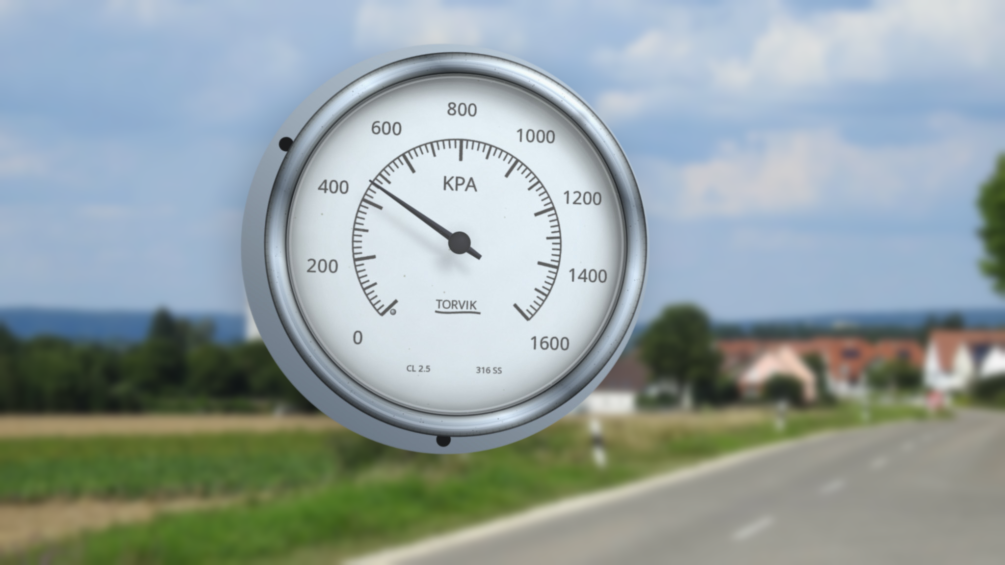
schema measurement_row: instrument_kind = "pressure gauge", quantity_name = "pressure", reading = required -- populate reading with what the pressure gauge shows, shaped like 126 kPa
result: 460 kPa
